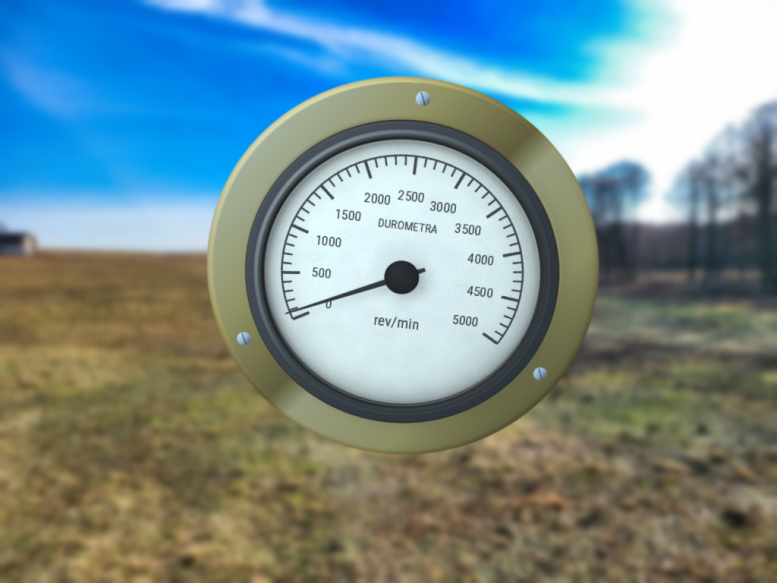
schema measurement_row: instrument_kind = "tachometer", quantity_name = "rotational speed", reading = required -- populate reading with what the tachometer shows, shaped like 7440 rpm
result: 100 rpm
